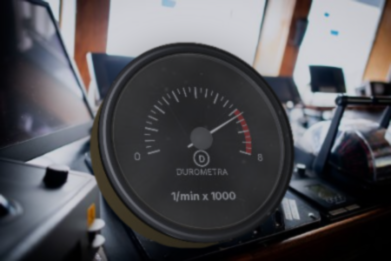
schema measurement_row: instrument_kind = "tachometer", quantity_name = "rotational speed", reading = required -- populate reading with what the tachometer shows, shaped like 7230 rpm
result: 6250 rpm
